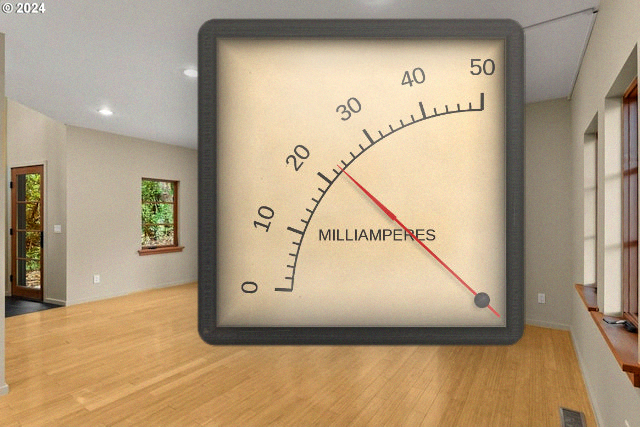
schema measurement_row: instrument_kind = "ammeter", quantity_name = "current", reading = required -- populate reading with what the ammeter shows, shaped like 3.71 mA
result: 23 mA
